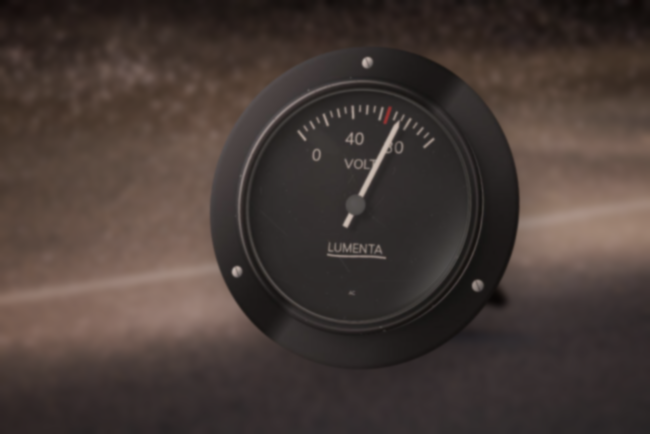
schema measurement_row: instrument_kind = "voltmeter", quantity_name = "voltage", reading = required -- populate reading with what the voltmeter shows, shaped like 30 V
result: 75 V
